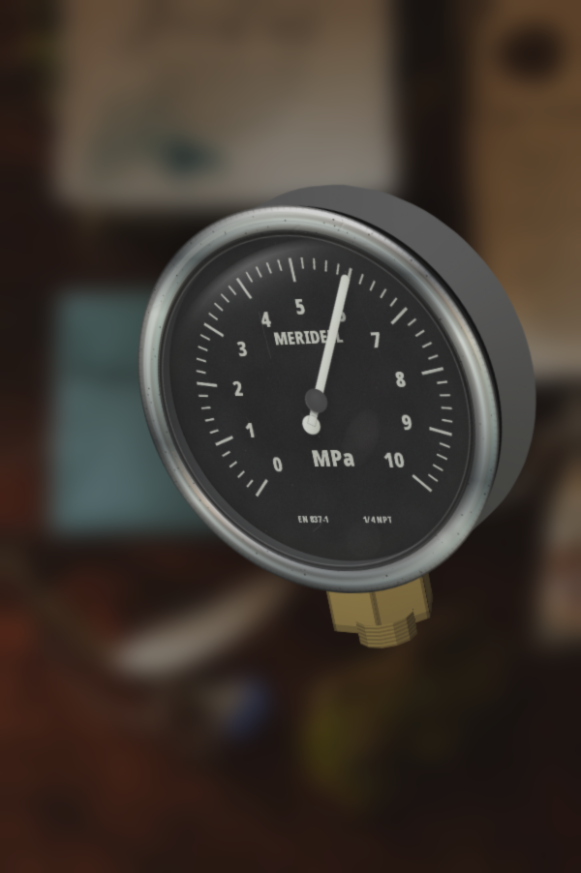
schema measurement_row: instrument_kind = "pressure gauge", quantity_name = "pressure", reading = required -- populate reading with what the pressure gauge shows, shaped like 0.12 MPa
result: 6 MPa
